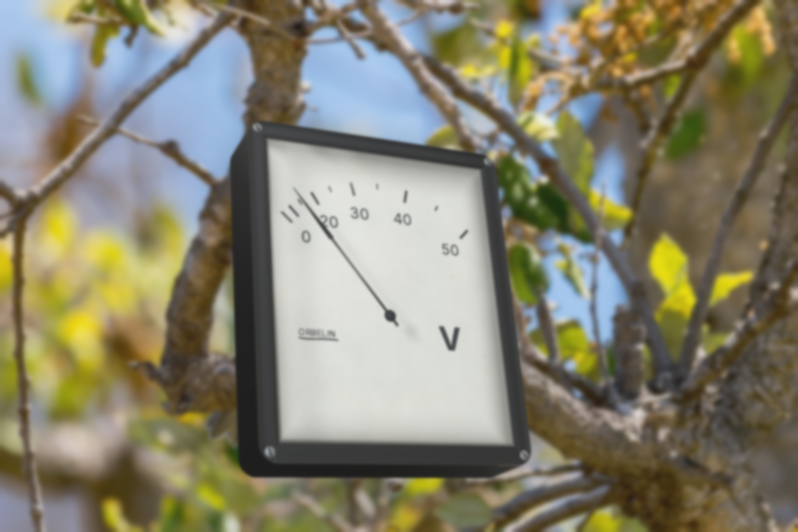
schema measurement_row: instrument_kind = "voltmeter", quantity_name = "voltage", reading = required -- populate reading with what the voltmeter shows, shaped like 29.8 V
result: 15 V
